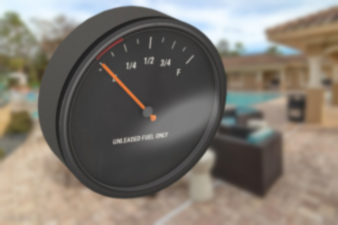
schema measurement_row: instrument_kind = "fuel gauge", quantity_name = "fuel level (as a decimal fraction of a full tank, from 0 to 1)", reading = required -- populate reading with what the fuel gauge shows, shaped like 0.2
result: 0
